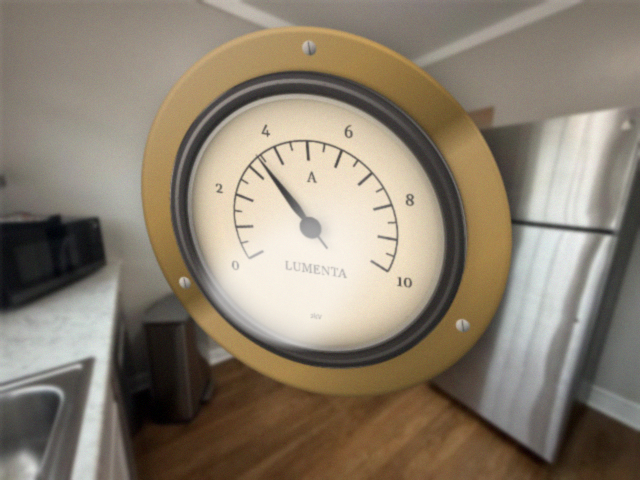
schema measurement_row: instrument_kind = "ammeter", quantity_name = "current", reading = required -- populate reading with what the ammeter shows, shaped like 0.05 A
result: 3.5 A
